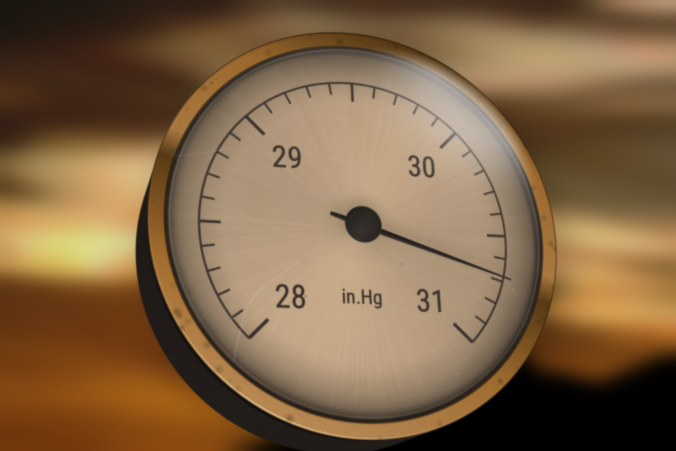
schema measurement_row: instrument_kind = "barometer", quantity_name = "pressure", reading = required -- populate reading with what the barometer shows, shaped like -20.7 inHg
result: 30.7 inHg
